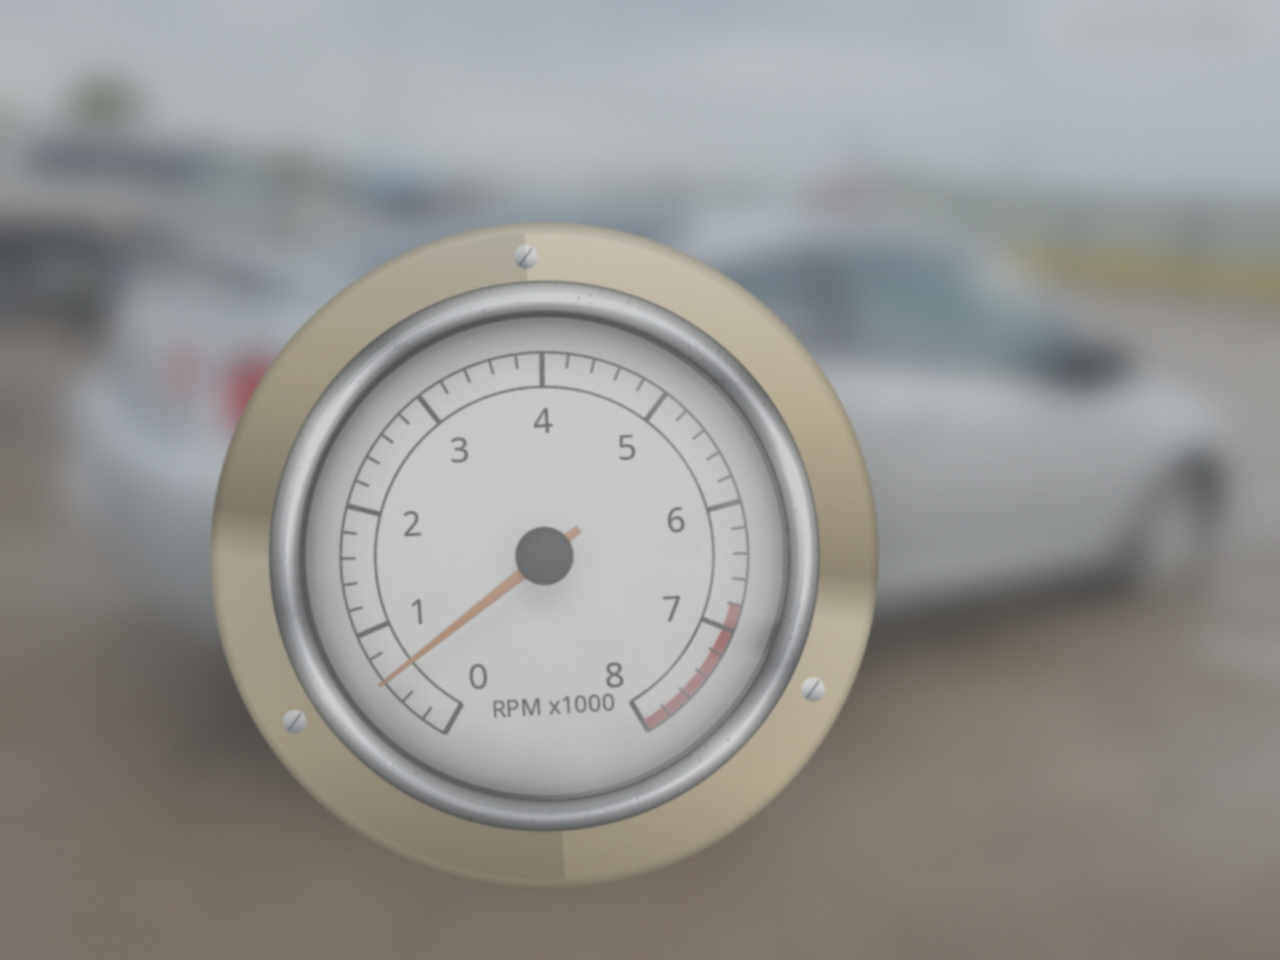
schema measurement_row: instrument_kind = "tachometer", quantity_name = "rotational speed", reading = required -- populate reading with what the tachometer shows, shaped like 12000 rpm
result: 600 rpm
